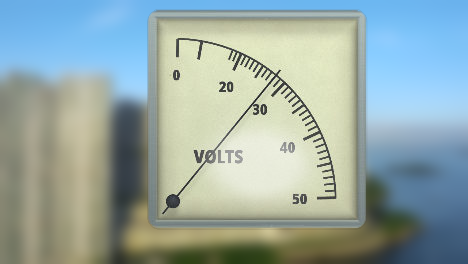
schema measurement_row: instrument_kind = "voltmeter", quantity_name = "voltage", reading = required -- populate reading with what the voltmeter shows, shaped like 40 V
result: 28 V
